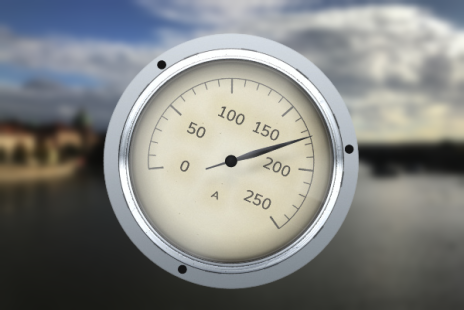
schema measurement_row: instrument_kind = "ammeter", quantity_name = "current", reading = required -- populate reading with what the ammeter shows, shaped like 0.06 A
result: 175 A
